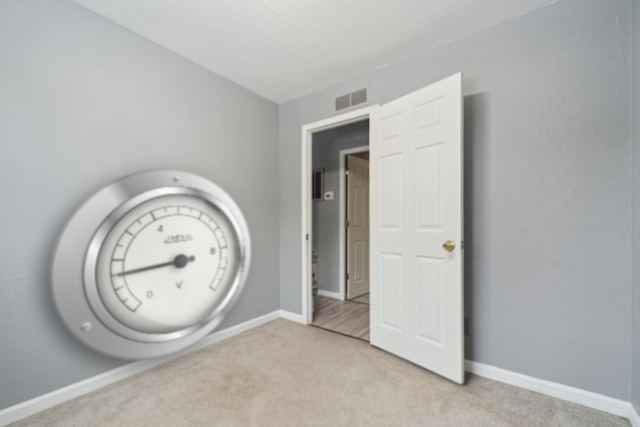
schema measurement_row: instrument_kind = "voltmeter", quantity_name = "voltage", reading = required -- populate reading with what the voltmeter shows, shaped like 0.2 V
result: 1.5 V
